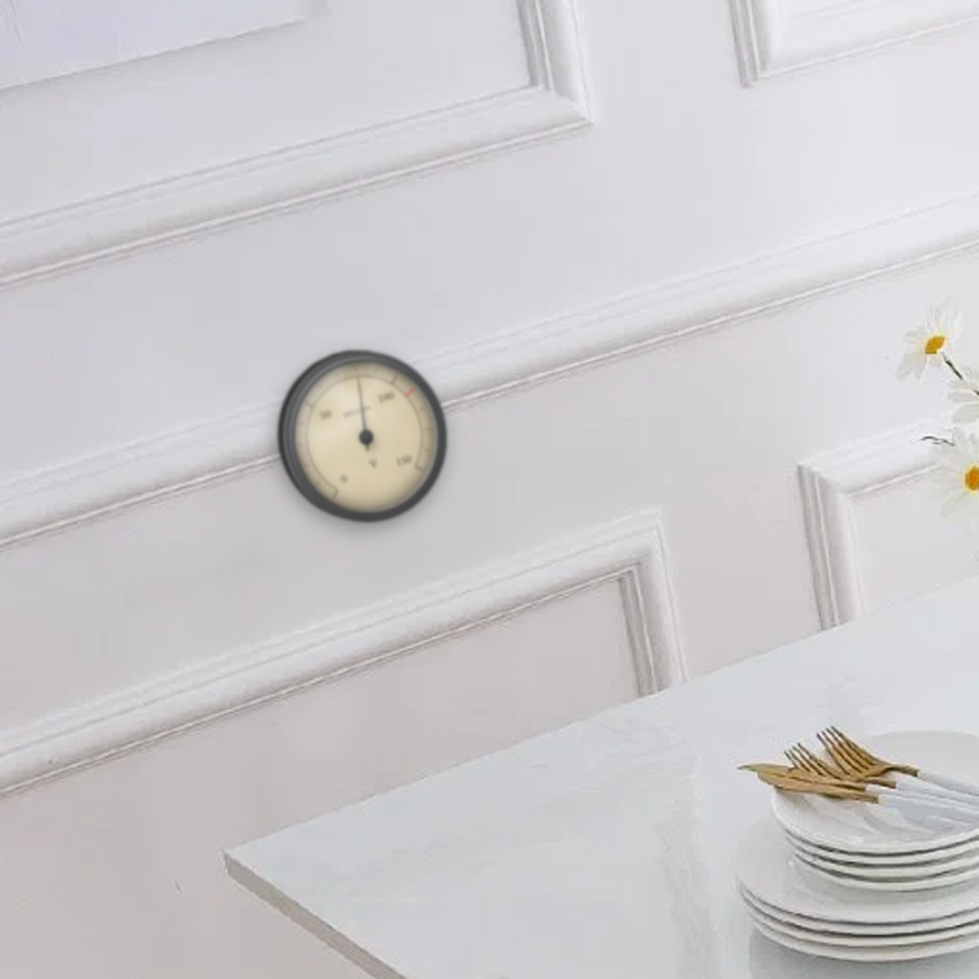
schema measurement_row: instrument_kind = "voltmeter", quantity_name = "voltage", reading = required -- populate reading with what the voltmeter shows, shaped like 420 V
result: 80 V
